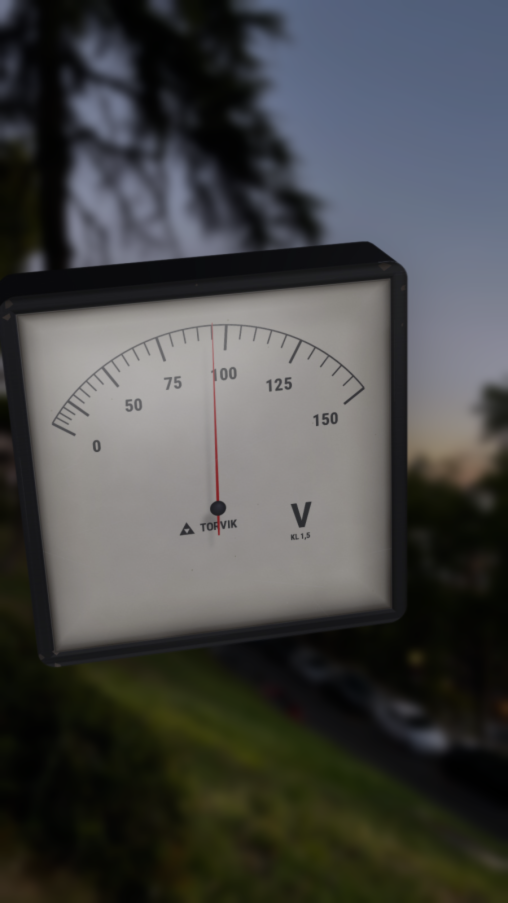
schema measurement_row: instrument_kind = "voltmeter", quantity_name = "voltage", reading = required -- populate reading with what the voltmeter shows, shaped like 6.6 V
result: 95 V
